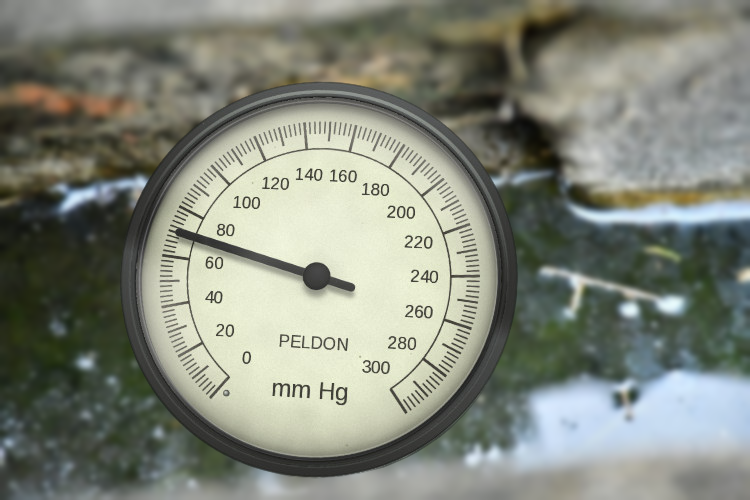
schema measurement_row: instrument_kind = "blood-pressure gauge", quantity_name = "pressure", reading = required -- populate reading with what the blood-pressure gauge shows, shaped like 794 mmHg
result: 70 mmHg
